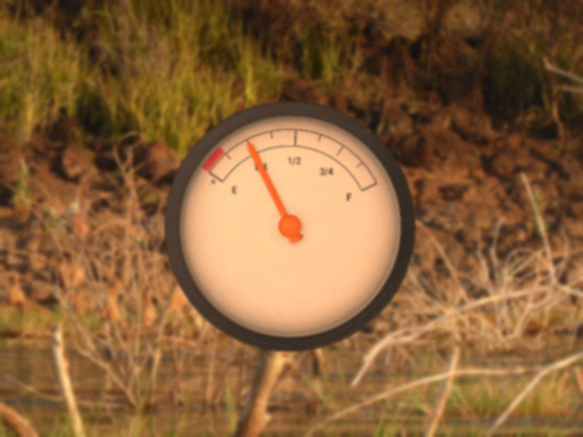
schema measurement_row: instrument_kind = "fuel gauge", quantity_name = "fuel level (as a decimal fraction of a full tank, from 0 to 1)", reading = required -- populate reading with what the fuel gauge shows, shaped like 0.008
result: 0.25
